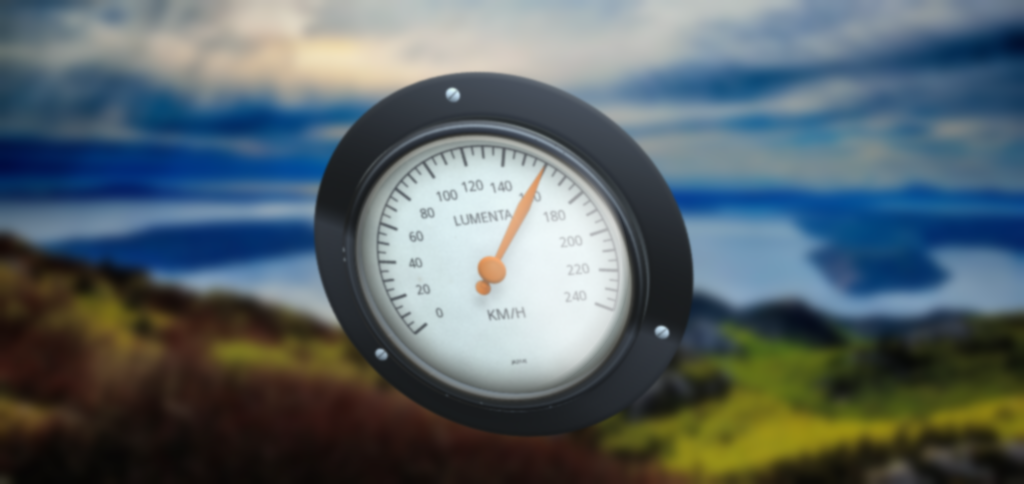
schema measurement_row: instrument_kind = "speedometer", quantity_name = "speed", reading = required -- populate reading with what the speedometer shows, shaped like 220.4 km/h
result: 160 km/h
